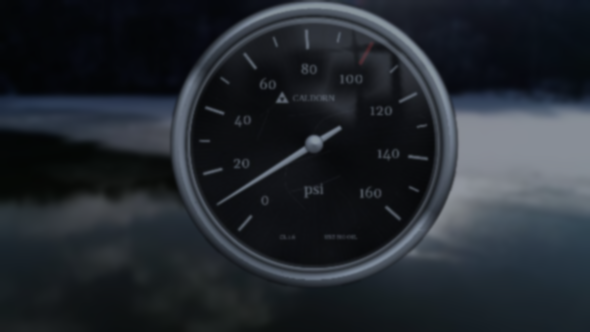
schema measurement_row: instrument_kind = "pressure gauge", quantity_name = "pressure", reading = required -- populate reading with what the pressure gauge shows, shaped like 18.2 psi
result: 10 psi
